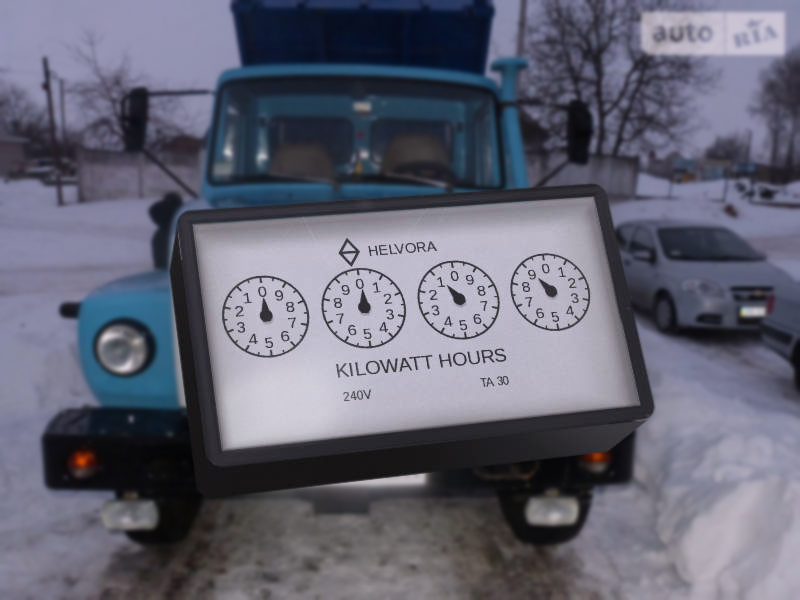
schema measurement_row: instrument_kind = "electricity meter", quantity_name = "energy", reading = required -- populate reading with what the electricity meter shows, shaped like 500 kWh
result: 9 kWh
